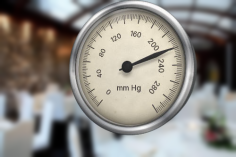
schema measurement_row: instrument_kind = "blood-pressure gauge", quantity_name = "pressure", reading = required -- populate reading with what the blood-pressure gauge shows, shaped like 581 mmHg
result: 220 mmHg
